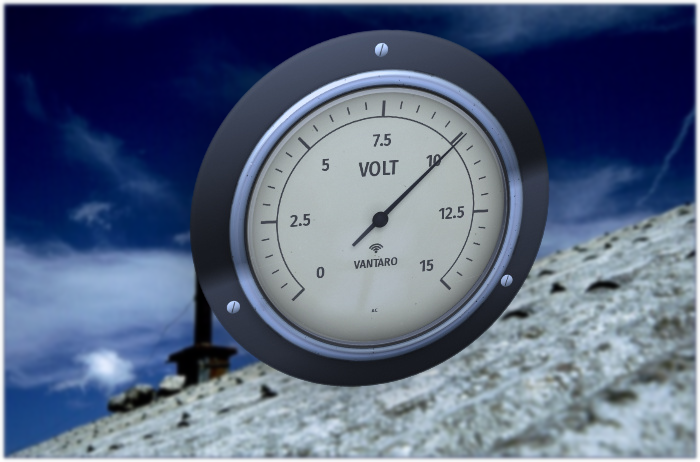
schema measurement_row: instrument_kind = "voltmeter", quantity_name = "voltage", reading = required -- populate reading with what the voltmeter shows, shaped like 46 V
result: 10 V
